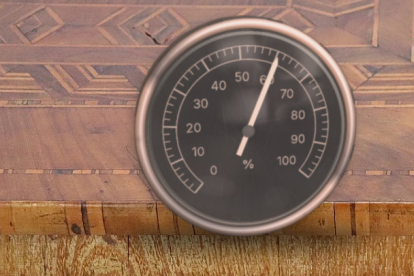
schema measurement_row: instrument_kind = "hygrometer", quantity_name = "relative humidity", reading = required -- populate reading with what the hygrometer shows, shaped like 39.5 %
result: 60 %
